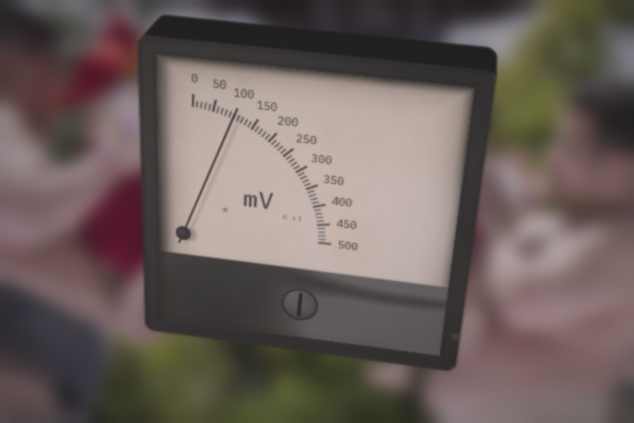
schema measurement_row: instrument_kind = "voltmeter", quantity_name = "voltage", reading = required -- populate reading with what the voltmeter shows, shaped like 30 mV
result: 100 mV
